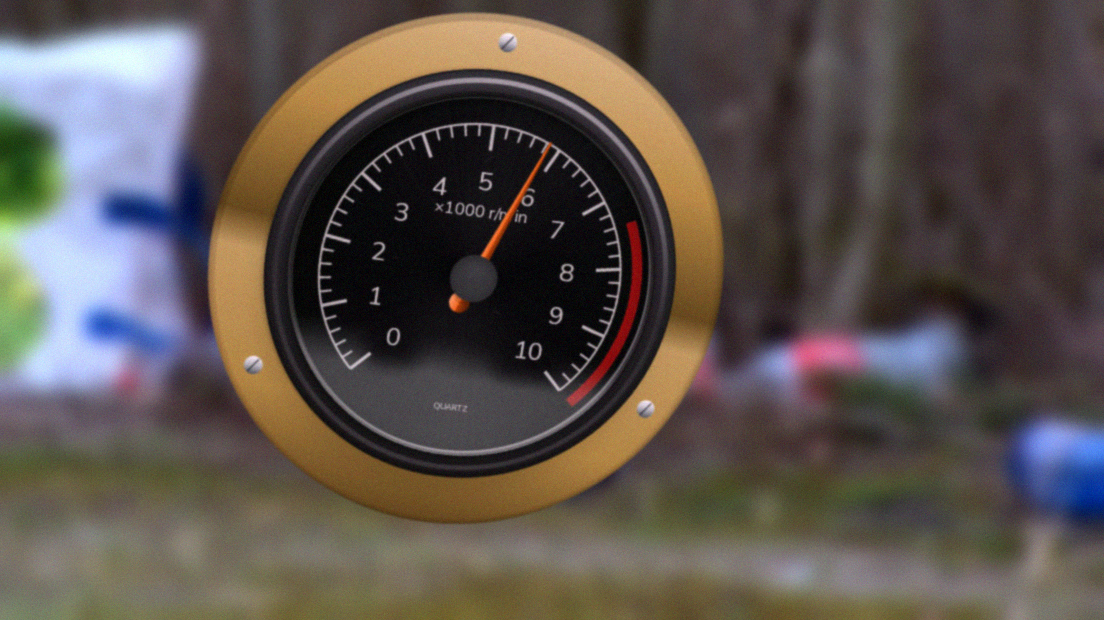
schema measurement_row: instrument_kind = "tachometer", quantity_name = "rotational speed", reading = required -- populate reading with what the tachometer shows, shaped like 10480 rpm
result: 5800 rpm
